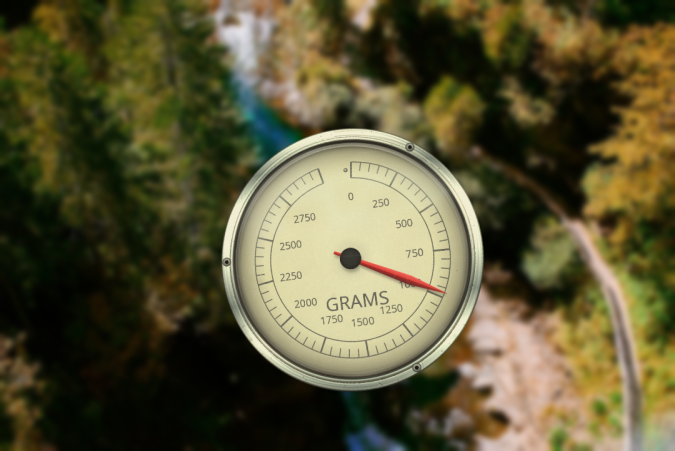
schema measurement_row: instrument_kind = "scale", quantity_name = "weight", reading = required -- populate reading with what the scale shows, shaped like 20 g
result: 975 g
